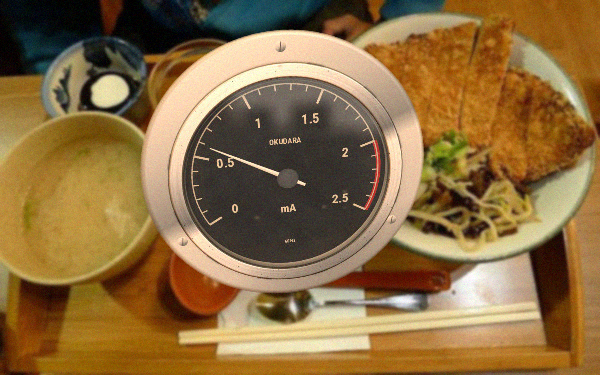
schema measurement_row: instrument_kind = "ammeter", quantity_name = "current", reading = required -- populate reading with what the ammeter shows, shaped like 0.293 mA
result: 0.6 mA
